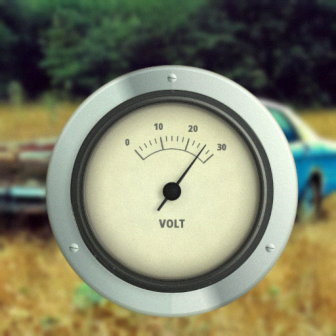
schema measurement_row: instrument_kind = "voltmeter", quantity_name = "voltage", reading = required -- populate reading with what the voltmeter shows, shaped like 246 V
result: 26 V
